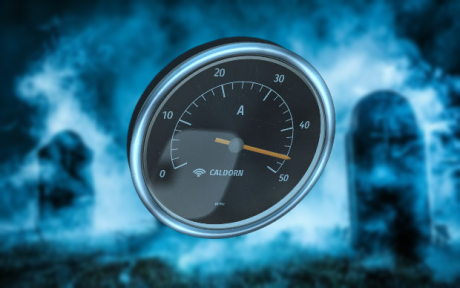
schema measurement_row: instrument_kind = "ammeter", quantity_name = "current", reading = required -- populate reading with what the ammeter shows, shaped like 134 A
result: 46 A
